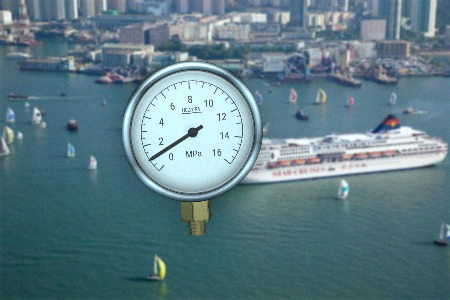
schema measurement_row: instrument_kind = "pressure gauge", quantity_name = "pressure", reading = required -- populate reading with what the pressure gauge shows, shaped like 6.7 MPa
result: 1 MPa
